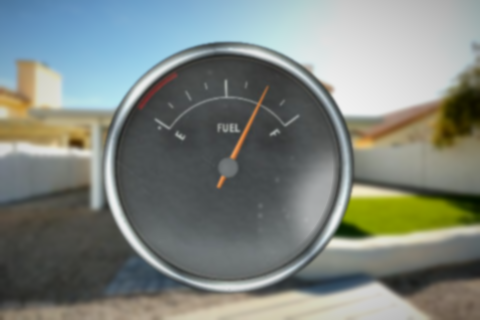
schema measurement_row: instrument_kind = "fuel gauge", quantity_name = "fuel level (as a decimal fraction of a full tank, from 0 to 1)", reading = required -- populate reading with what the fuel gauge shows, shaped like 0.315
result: 0.75
